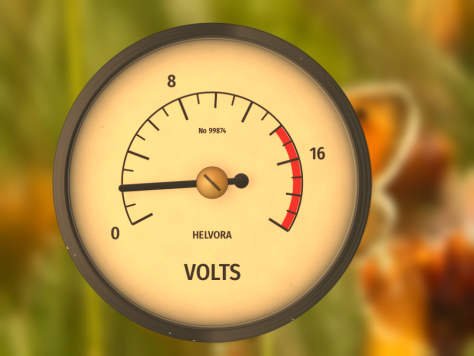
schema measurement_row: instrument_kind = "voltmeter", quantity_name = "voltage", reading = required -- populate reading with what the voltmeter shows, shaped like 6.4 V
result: 2 V
